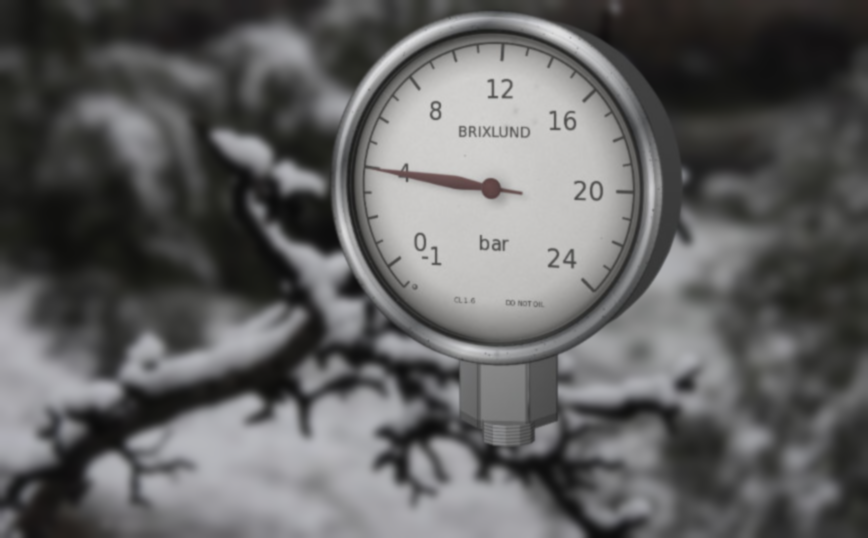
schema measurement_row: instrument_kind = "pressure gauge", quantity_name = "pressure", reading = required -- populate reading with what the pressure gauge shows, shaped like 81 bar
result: 4 bar
